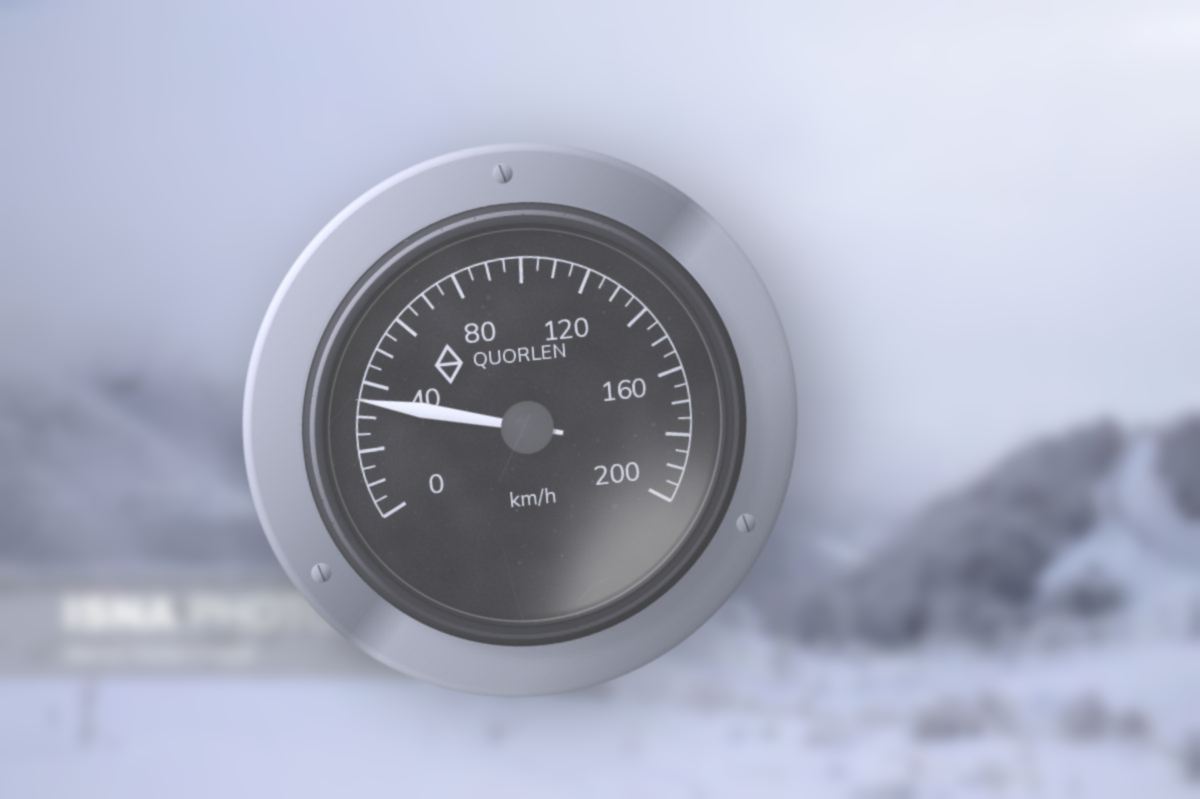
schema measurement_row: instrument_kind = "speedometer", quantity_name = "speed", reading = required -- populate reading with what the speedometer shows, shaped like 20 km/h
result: 35 km/h
